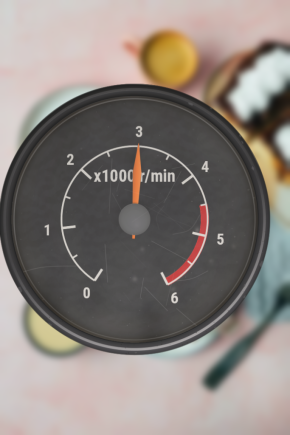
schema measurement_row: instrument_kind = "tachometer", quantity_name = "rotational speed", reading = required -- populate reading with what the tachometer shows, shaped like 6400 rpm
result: 3000 rpm
